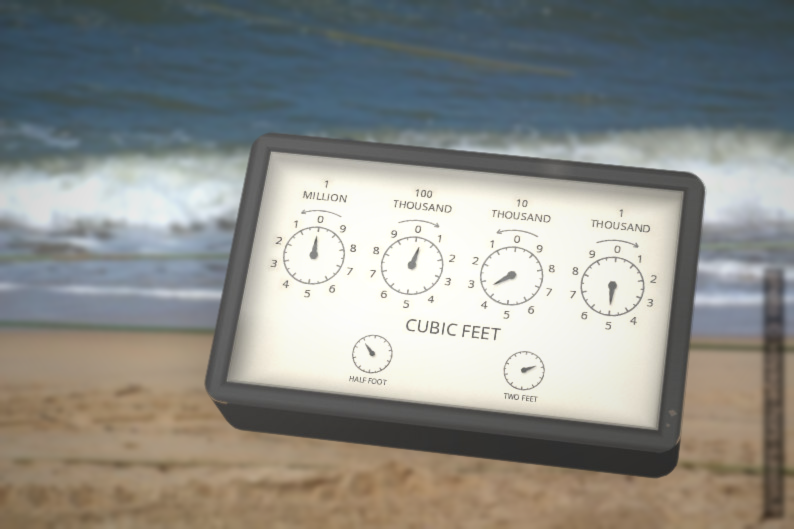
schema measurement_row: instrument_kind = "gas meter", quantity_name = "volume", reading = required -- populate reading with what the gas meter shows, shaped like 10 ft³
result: 3500 ft³
